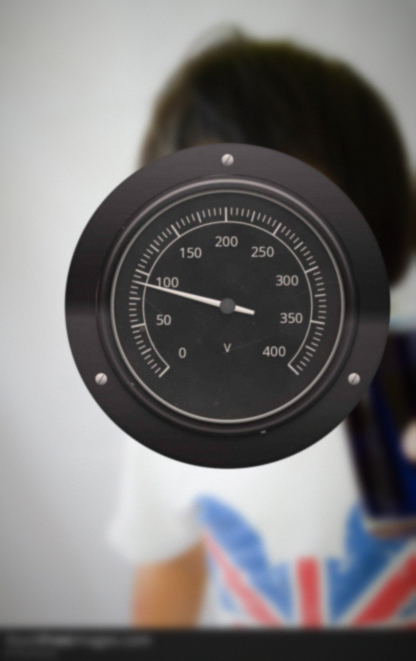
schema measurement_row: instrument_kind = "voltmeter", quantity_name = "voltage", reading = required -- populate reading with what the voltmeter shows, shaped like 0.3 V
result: 90 V
